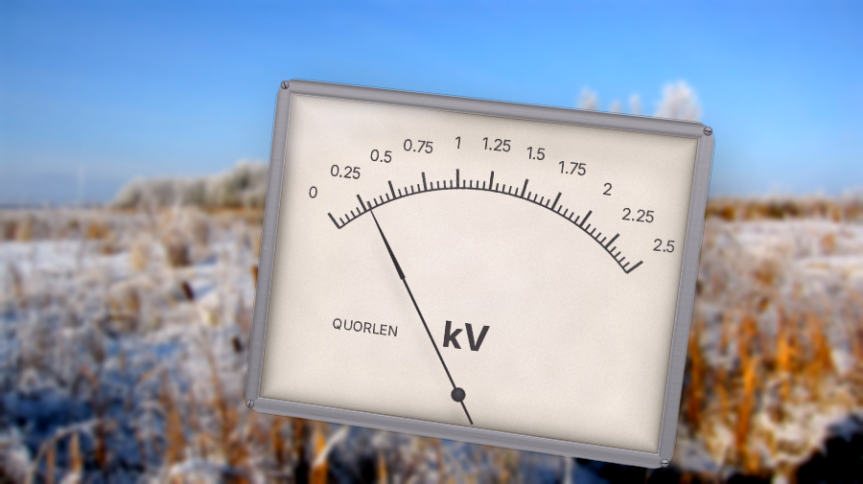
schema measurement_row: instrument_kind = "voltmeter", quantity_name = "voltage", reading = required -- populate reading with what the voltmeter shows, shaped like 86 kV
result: 0.3 kV
